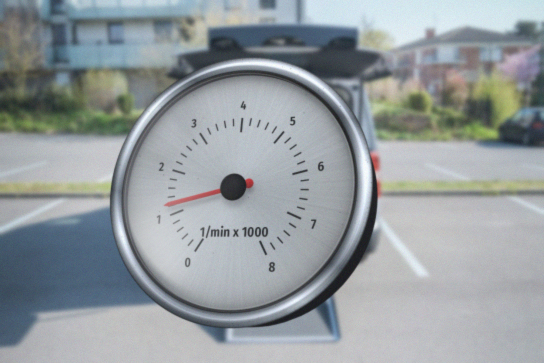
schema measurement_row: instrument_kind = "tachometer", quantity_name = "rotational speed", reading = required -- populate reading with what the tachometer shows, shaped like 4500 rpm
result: 1200 rpm
